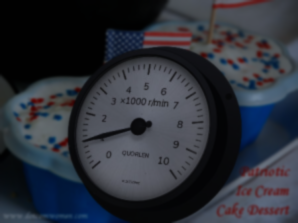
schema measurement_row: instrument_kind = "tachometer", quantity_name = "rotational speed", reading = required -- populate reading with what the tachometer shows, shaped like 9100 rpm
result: 1000 rpm
